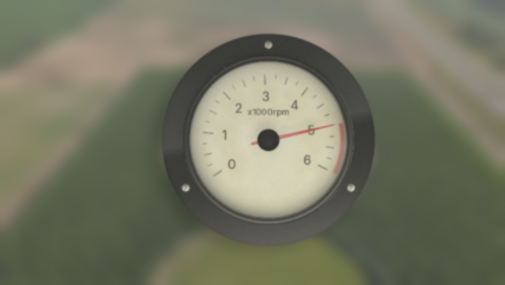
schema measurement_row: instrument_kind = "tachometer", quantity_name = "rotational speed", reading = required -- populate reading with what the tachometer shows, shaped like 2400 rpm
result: 5000 rpm
